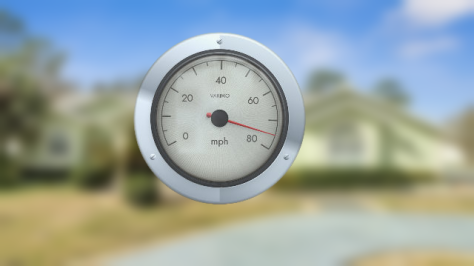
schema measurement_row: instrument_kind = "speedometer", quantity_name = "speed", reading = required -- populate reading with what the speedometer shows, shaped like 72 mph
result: 75 mph
